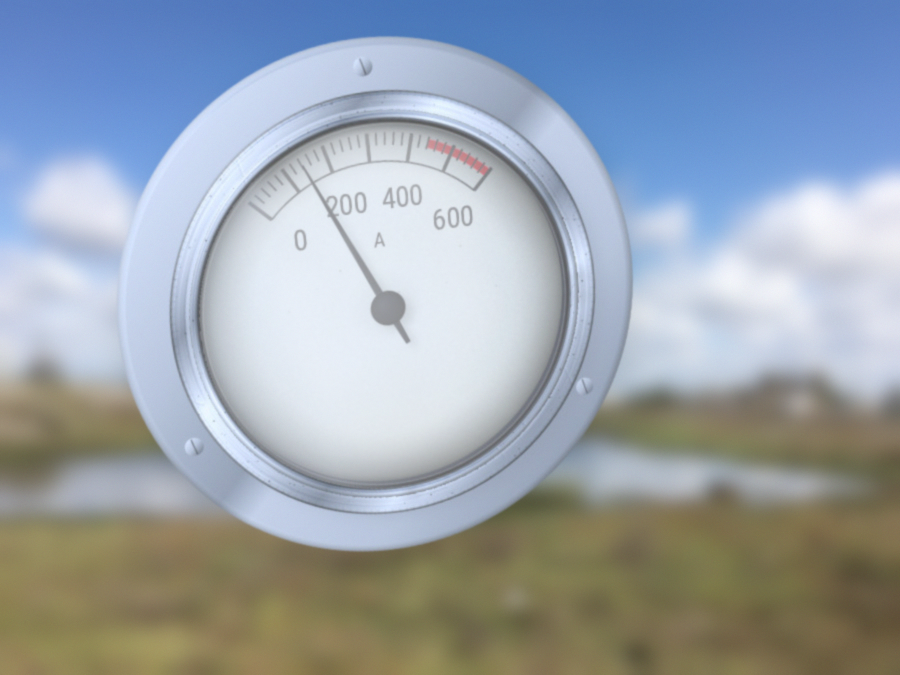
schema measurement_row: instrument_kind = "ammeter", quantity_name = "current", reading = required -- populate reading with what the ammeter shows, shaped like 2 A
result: 140 A
